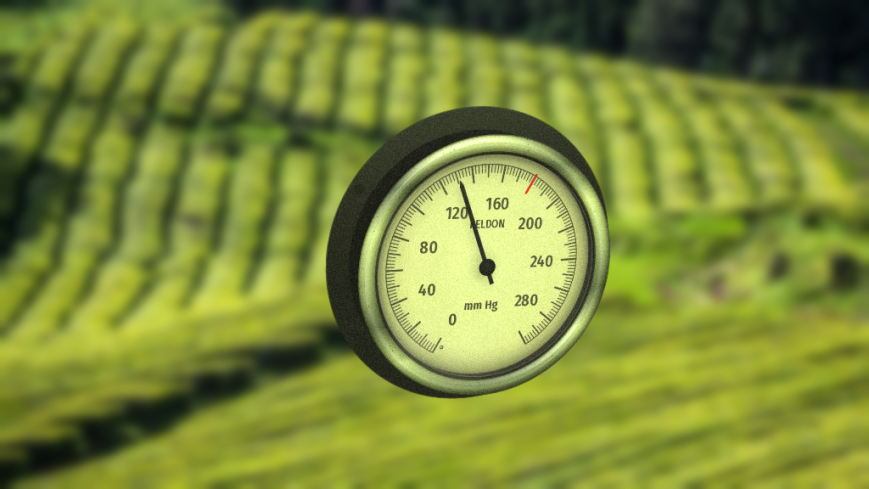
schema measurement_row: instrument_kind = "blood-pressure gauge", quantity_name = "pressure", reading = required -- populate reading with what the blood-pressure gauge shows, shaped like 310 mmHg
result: 130 mmHg
